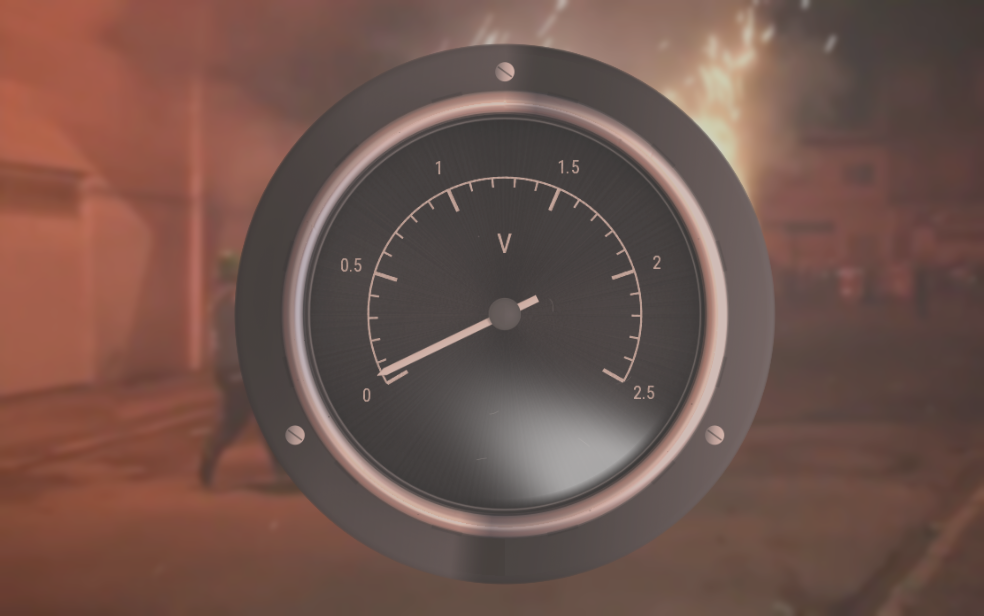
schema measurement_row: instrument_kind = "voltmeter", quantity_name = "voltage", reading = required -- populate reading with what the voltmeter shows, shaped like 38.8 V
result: 0.05 V
